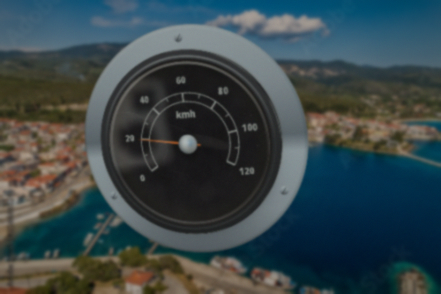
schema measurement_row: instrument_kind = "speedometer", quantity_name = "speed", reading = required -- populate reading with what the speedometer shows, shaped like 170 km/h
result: 20 km/h
